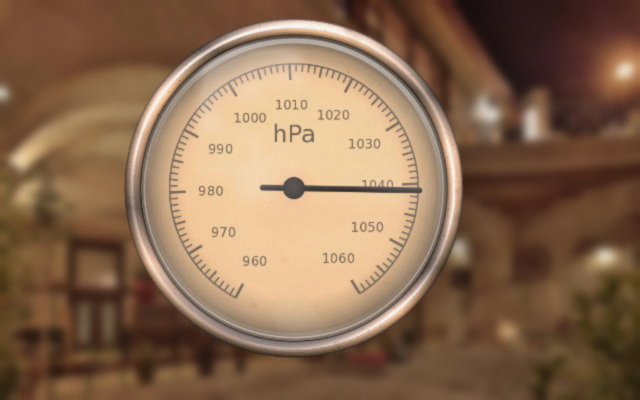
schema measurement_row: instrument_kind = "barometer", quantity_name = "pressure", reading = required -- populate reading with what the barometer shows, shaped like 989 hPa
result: 1041 hPa
